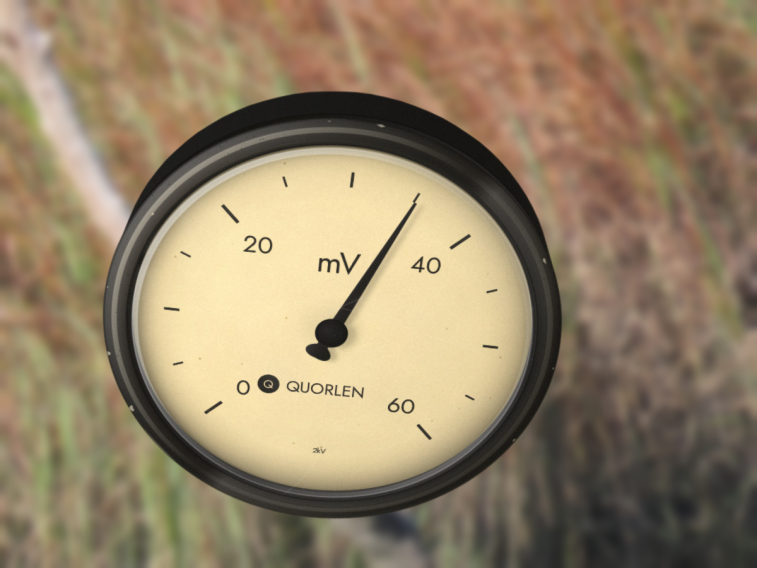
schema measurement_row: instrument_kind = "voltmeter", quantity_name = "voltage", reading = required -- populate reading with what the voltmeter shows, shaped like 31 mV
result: 35 mV
